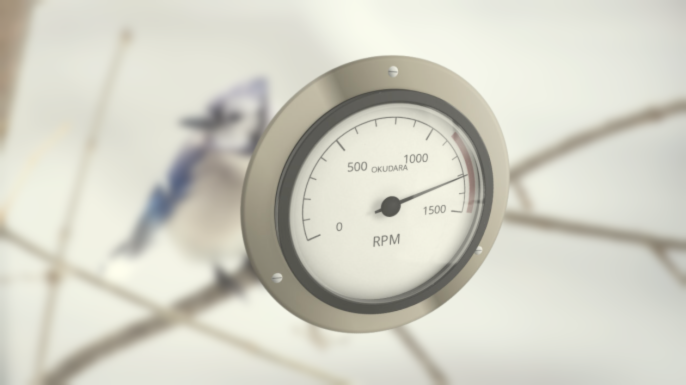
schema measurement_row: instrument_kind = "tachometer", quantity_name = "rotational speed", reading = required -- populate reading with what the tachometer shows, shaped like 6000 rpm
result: 1300 rpm
